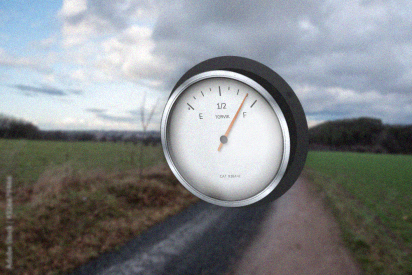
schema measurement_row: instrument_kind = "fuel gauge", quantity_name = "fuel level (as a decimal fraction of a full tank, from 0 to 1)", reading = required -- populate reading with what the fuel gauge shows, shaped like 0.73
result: 0.875
